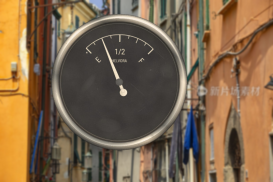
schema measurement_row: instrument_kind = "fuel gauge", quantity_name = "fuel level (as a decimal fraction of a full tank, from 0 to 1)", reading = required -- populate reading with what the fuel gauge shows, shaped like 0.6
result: 0.25
